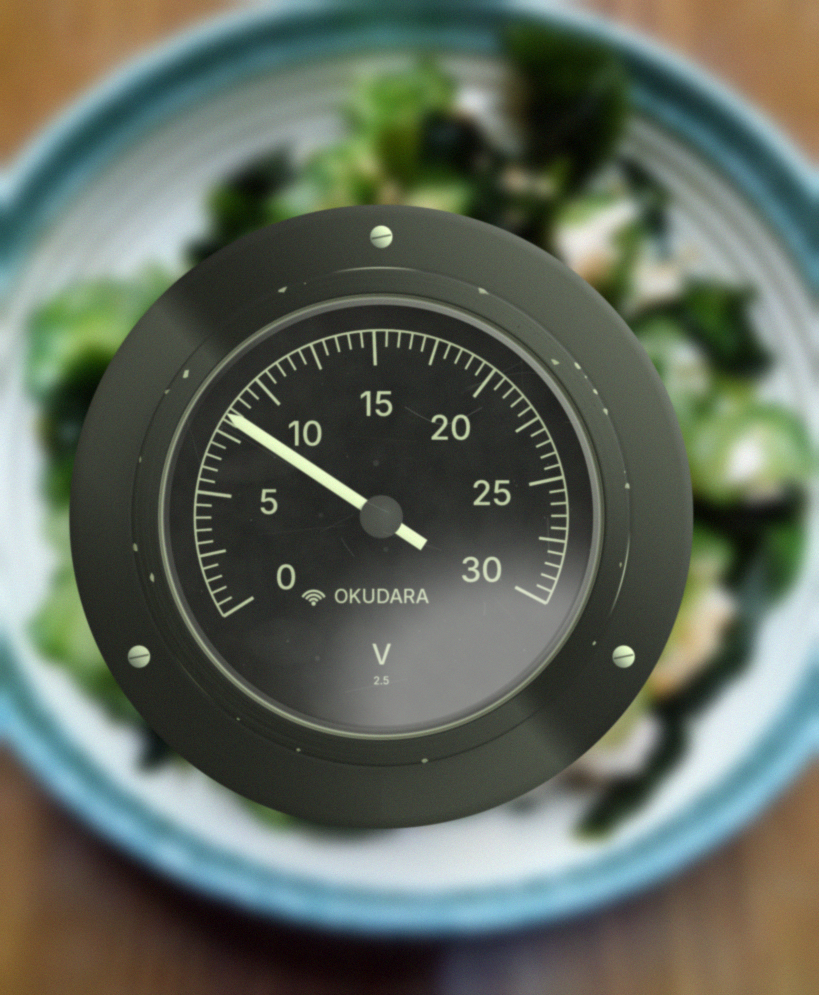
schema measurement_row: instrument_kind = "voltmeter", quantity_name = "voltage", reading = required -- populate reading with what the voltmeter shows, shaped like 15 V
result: 8.25 V
